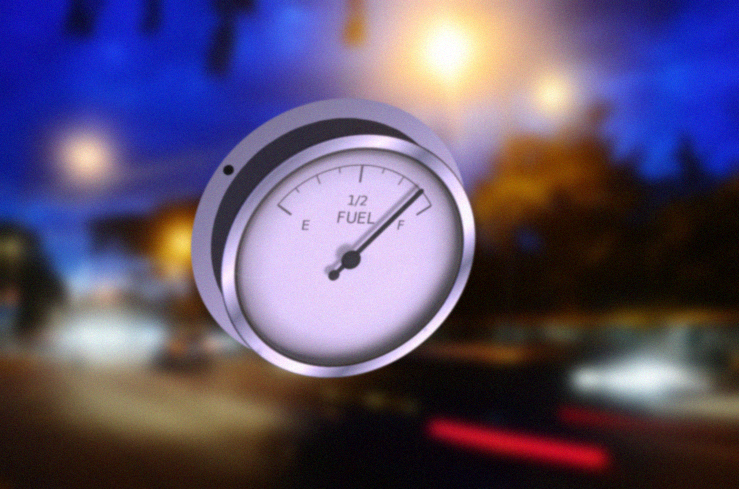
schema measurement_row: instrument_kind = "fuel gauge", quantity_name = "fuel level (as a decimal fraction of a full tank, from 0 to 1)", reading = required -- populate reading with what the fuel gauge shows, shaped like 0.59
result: 0.875
